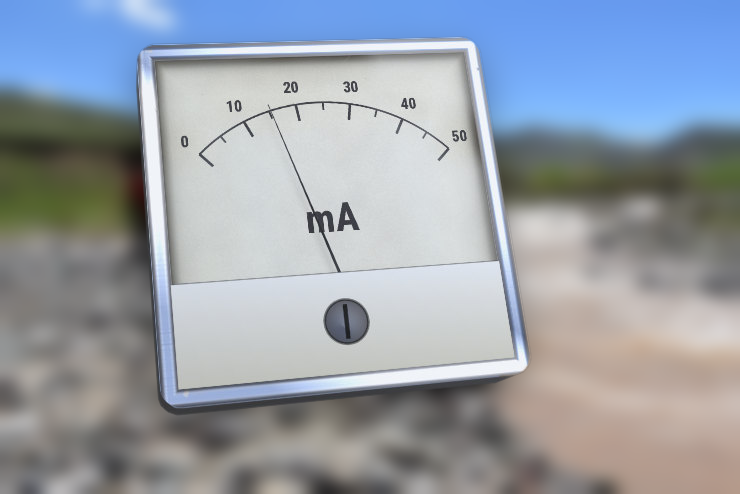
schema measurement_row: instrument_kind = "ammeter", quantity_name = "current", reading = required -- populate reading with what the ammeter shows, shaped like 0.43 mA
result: 15 mA
